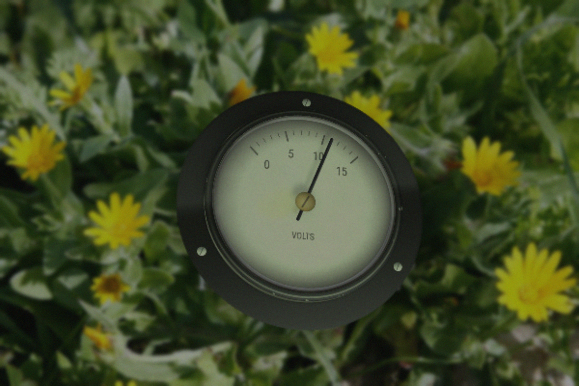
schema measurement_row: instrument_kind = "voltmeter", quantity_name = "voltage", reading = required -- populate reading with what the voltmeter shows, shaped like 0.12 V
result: 11 V
